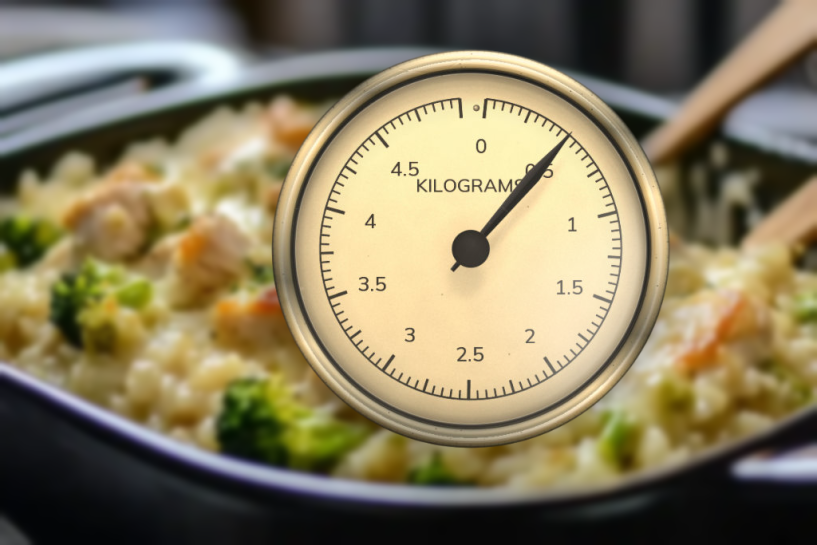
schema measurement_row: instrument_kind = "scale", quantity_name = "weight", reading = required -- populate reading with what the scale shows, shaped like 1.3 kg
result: 0.5 kg
